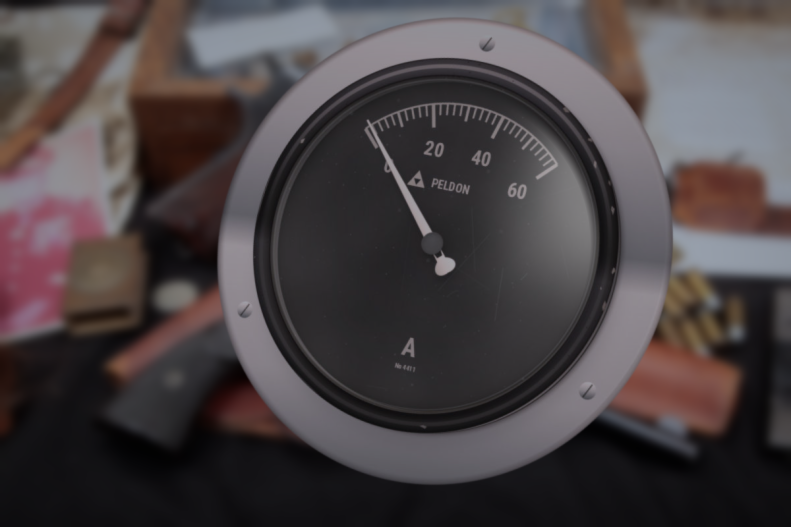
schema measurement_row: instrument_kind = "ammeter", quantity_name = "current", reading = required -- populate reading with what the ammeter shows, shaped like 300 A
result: 2 A
